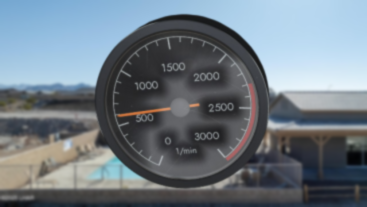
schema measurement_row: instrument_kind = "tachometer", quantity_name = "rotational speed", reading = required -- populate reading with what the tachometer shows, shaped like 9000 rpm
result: 600 rpm
